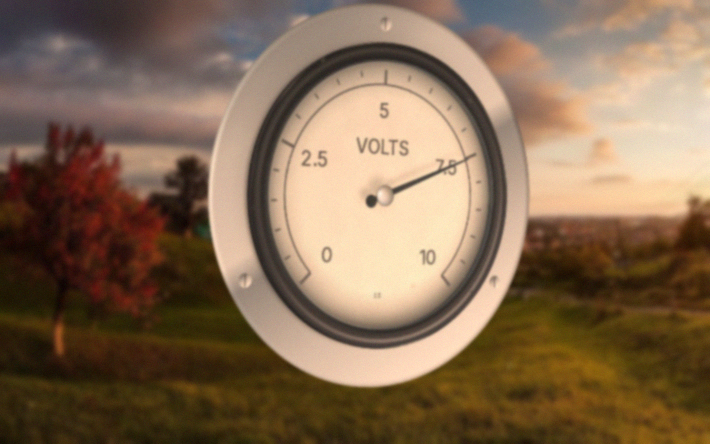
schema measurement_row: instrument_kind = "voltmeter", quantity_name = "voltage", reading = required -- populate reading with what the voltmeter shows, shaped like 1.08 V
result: 7.5 V
